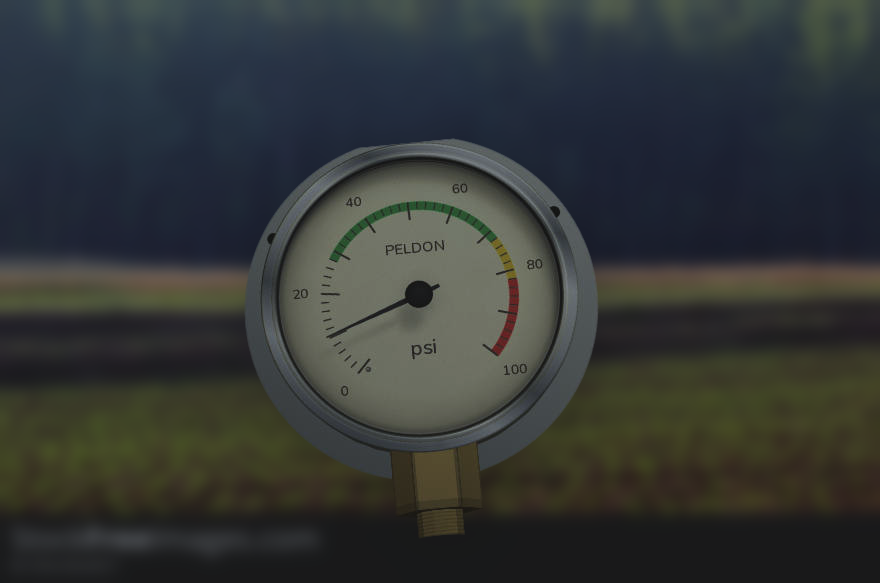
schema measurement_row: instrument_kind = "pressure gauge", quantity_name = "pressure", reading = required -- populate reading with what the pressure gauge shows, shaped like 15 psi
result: 10 psi
